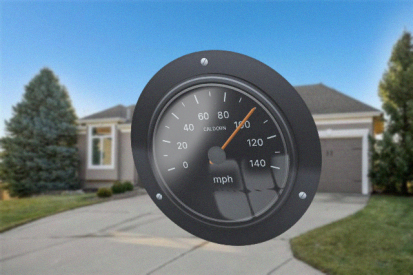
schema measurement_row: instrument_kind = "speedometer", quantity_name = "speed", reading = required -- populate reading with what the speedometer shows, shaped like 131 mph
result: 100 mph
